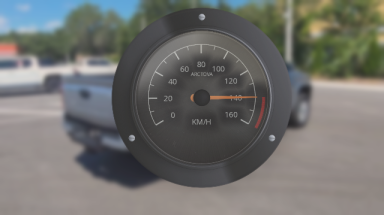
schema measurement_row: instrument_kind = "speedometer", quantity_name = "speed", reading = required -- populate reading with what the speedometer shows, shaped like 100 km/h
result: 140 km/h
